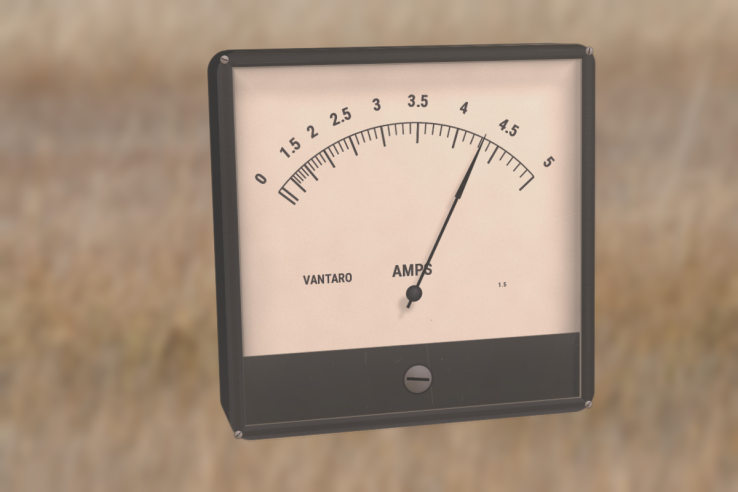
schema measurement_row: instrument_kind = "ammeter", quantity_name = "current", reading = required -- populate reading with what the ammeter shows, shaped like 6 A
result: 4.3 A
